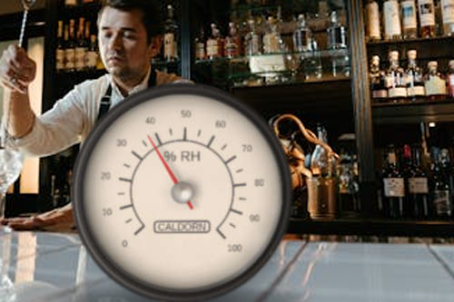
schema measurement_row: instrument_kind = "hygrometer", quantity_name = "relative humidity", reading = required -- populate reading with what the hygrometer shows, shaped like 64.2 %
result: 37.5 %
